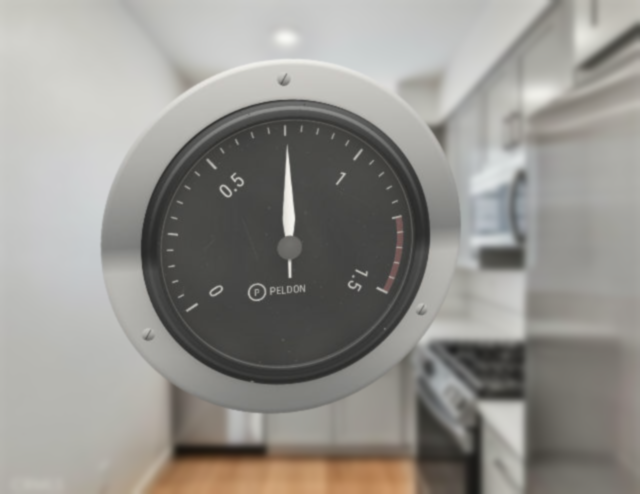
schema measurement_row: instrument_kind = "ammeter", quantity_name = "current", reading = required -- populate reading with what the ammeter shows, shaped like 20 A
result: 0.75 A
